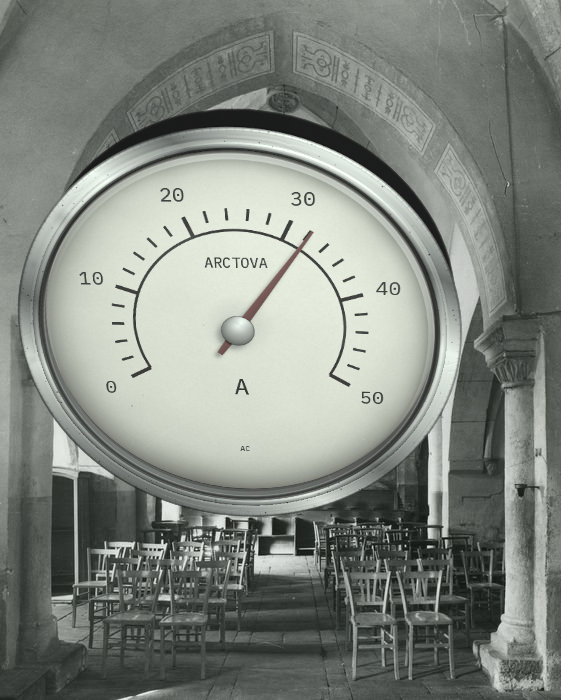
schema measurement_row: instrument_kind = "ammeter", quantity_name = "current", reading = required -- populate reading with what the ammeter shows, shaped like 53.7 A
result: 32 A
